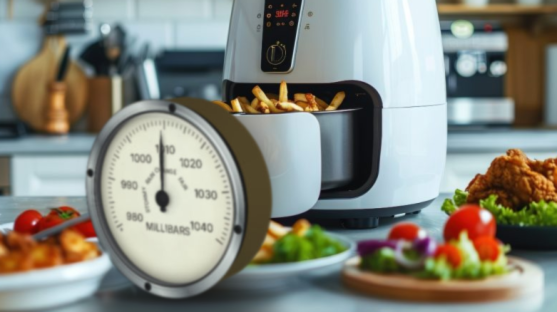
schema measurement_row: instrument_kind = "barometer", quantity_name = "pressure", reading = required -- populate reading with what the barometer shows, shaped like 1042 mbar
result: 1010 mbar
